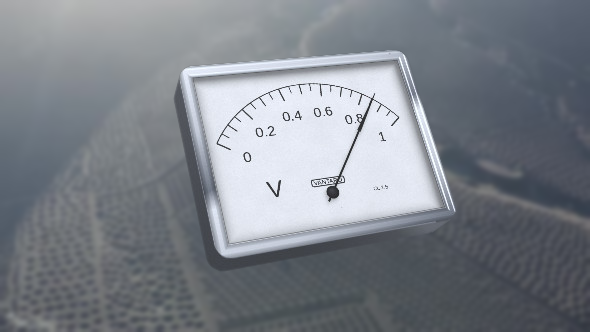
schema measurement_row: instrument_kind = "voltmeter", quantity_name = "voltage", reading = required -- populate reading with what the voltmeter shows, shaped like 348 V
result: 0.85 V
